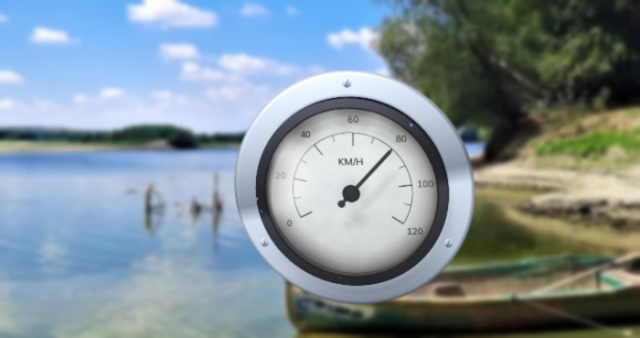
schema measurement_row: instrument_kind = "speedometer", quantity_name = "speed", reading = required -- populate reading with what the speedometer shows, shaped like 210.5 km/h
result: 80 km/h
